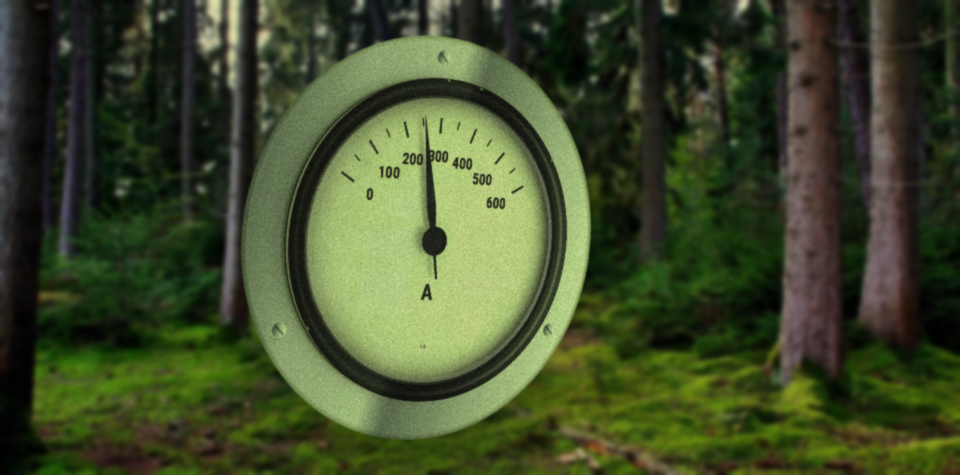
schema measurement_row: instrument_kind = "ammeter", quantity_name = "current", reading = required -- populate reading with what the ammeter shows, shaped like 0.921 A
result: 250 A
